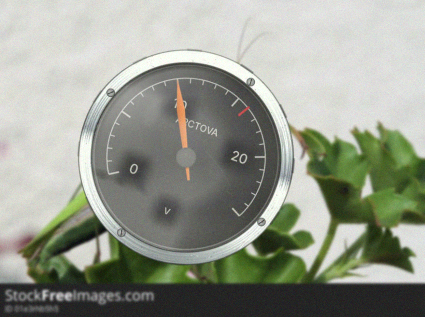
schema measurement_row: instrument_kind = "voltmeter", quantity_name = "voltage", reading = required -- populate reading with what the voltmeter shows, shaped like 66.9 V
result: 10 V
